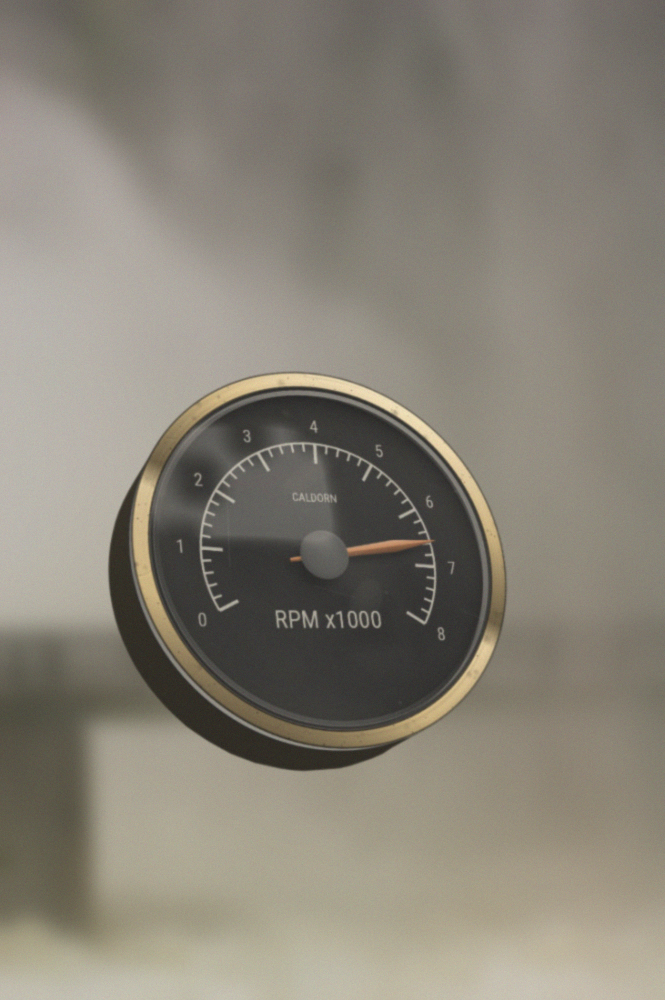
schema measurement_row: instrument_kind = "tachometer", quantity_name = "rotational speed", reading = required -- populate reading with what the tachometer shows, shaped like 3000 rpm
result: 6600 rpm
